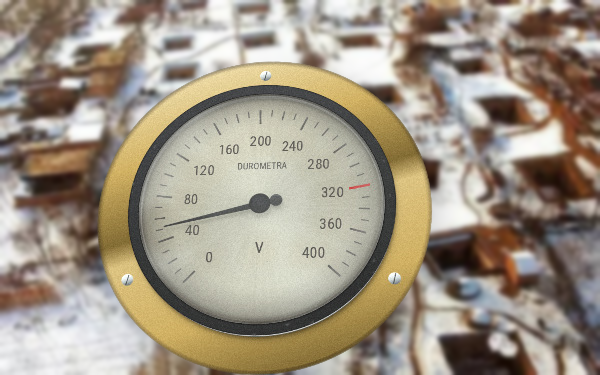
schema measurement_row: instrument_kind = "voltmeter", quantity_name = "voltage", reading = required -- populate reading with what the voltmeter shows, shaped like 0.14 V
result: 50 V
